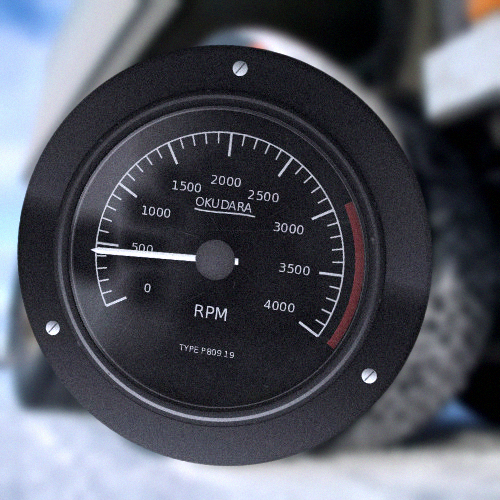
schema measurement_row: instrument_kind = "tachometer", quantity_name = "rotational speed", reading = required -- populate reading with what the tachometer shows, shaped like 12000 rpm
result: 450 rpm
